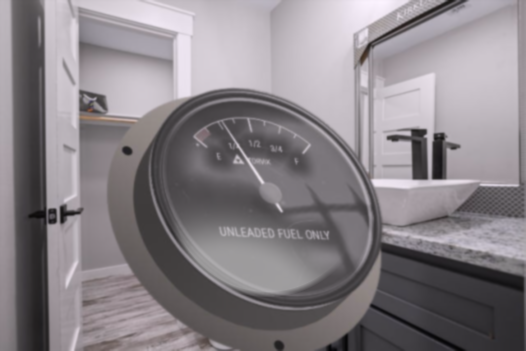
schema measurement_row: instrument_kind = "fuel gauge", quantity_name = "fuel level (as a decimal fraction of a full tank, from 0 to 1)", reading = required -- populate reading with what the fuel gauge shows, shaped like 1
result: 0.25
